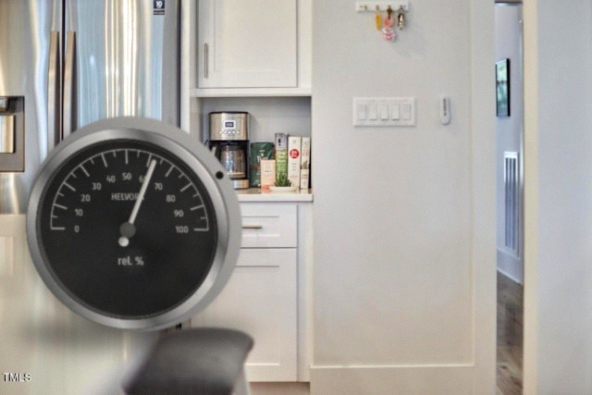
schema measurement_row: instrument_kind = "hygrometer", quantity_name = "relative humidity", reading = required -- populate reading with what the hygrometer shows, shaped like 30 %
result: 62.5 %
